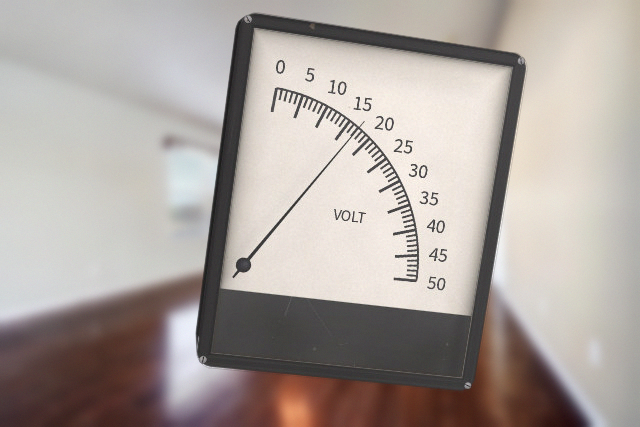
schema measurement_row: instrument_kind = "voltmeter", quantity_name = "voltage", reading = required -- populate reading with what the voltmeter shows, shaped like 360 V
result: 17 V
